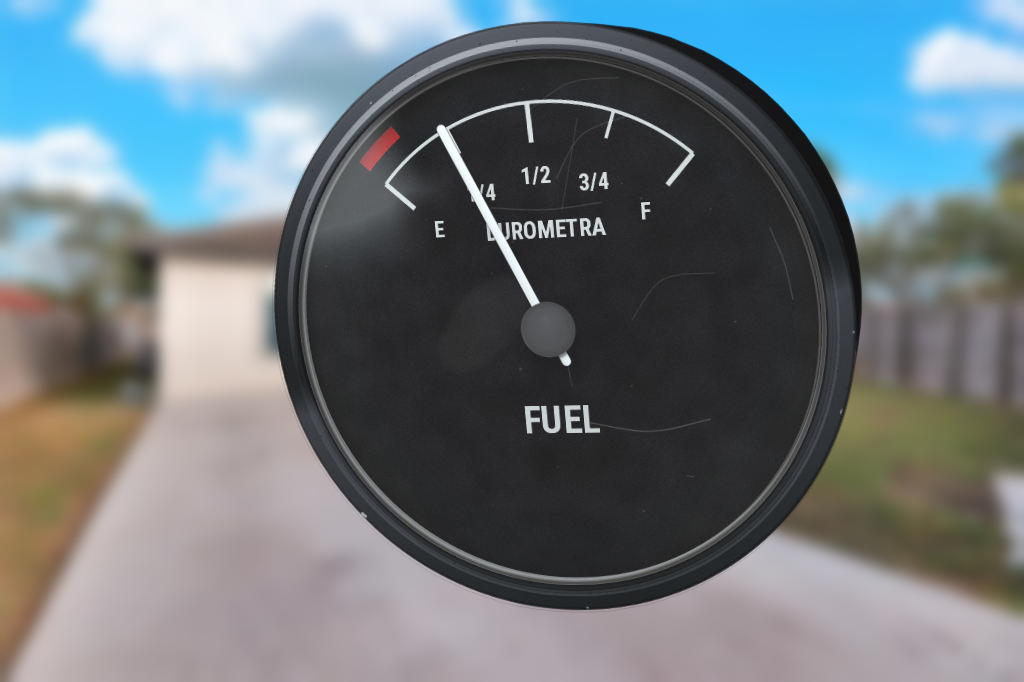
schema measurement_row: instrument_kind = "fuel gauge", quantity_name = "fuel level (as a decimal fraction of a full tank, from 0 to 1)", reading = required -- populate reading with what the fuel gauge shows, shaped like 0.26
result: 0.25
